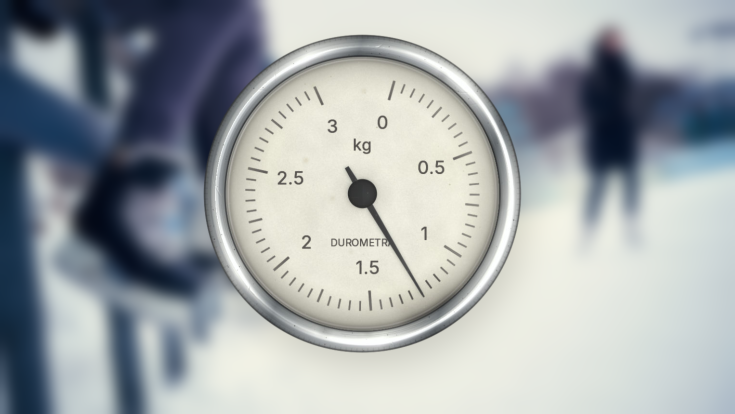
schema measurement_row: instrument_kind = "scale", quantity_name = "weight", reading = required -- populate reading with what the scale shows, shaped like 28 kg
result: 1.25 kg
